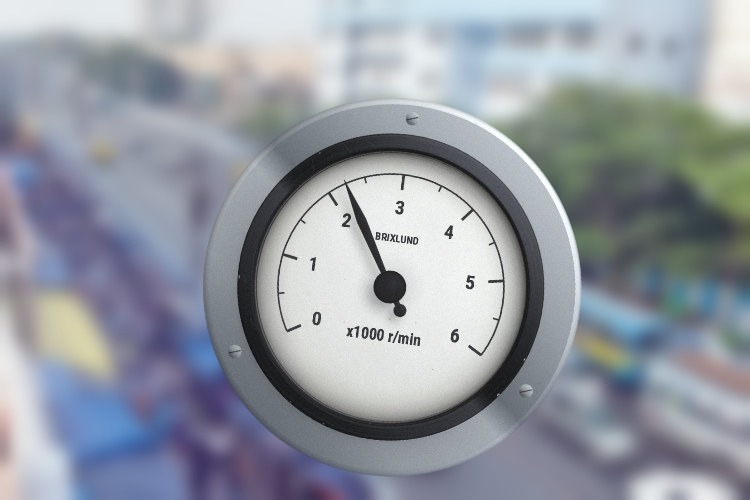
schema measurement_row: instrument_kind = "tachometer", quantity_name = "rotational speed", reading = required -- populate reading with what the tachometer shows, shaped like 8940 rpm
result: 2250 rpm
